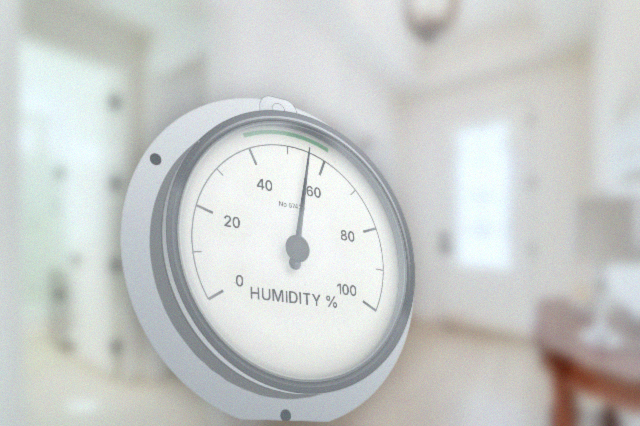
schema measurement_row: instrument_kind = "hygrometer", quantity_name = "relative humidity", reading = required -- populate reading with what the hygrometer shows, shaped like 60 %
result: 55 %
